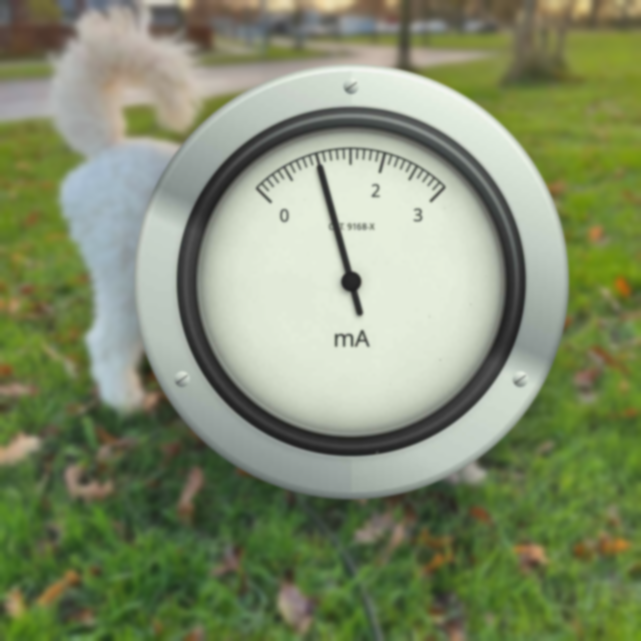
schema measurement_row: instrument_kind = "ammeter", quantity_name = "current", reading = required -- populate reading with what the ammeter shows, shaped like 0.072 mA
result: 1 mA
